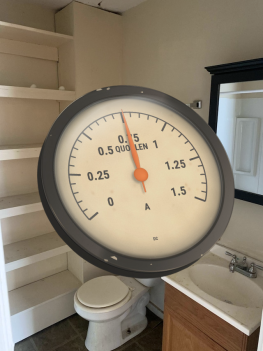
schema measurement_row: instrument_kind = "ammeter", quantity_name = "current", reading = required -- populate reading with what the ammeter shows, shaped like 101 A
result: 0.75 A
